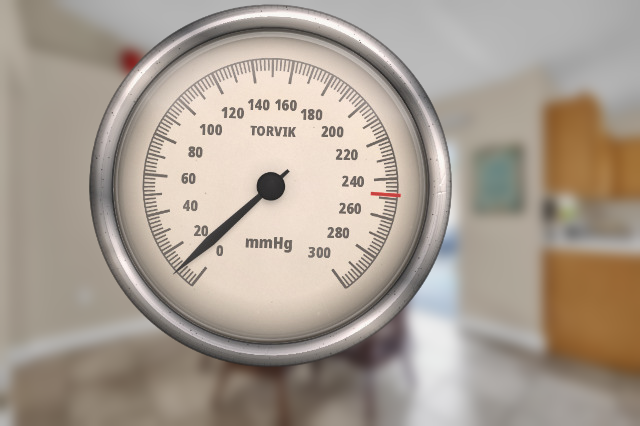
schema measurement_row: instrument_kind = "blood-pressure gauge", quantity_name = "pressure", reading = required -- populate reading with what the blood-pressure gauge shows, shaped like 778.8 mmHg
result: 10 mmHg
